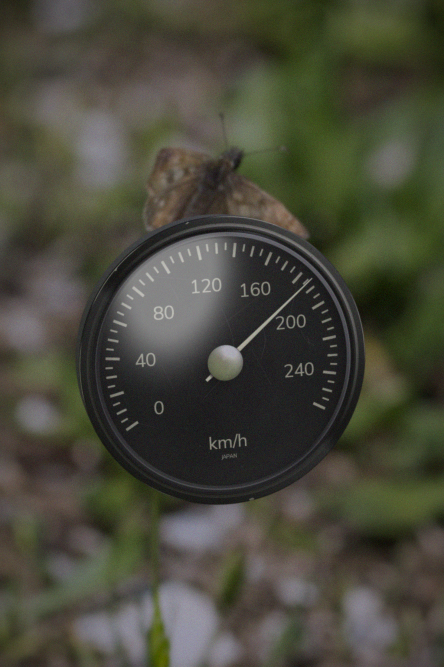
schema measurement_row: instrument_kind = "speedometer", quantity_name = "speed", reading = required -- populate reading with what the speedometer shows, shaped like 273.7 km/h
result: 185 km/h
